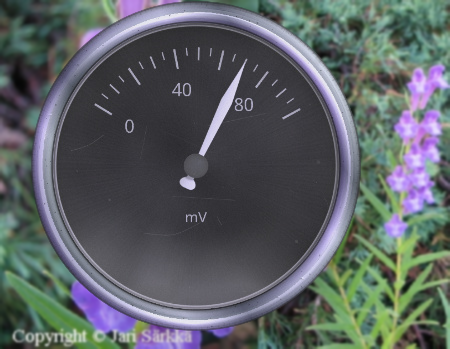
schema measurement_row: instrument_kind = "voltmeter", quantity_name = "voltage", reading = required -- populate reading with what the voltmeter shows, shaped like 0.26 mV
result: 70 mV
